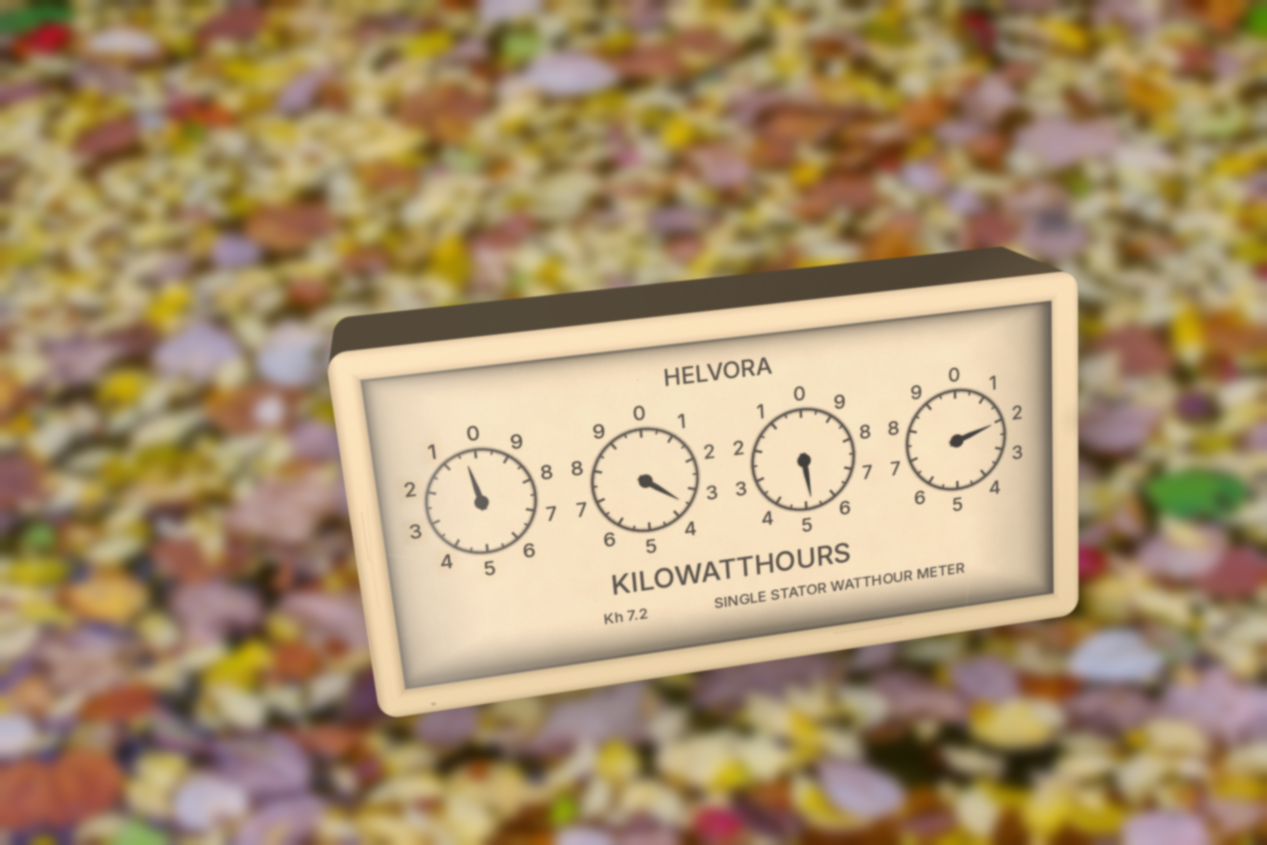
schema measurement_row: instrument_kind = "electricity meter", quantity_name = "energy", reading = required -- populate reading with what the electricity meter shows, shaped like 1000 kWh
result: 352 kWh
